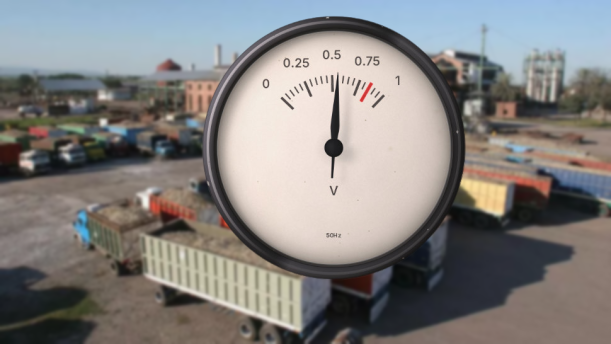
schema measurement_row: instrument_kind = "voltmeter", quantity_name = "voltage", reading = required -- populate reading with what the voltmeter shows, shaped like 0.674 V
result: 0.55 V
